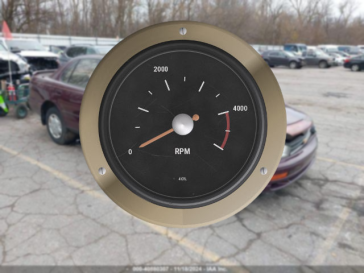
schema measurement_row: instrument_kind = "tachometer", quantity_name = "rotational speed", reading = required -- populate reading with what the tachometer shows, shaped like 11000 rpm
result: 0 rpm
